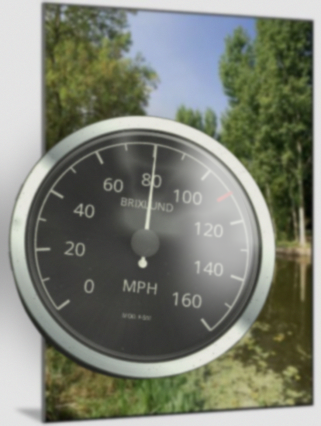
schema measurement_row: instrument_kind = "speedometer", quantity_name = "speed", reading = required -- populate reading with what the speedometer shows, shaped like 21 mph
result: 80 mph
